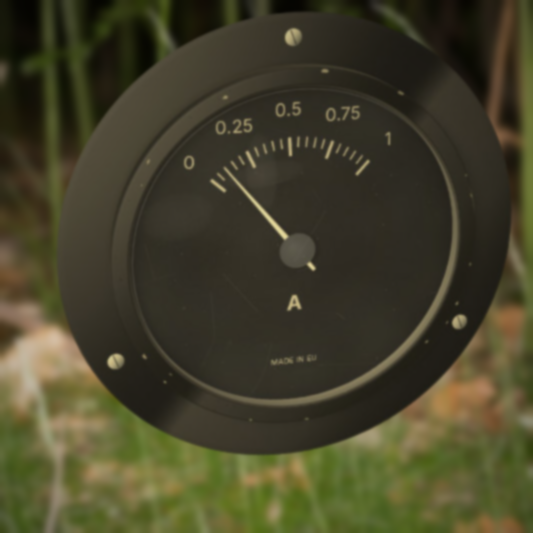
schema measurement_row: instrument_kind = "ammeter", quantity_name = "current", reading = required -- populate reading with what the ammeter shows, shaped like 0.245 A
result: 0.1 A
